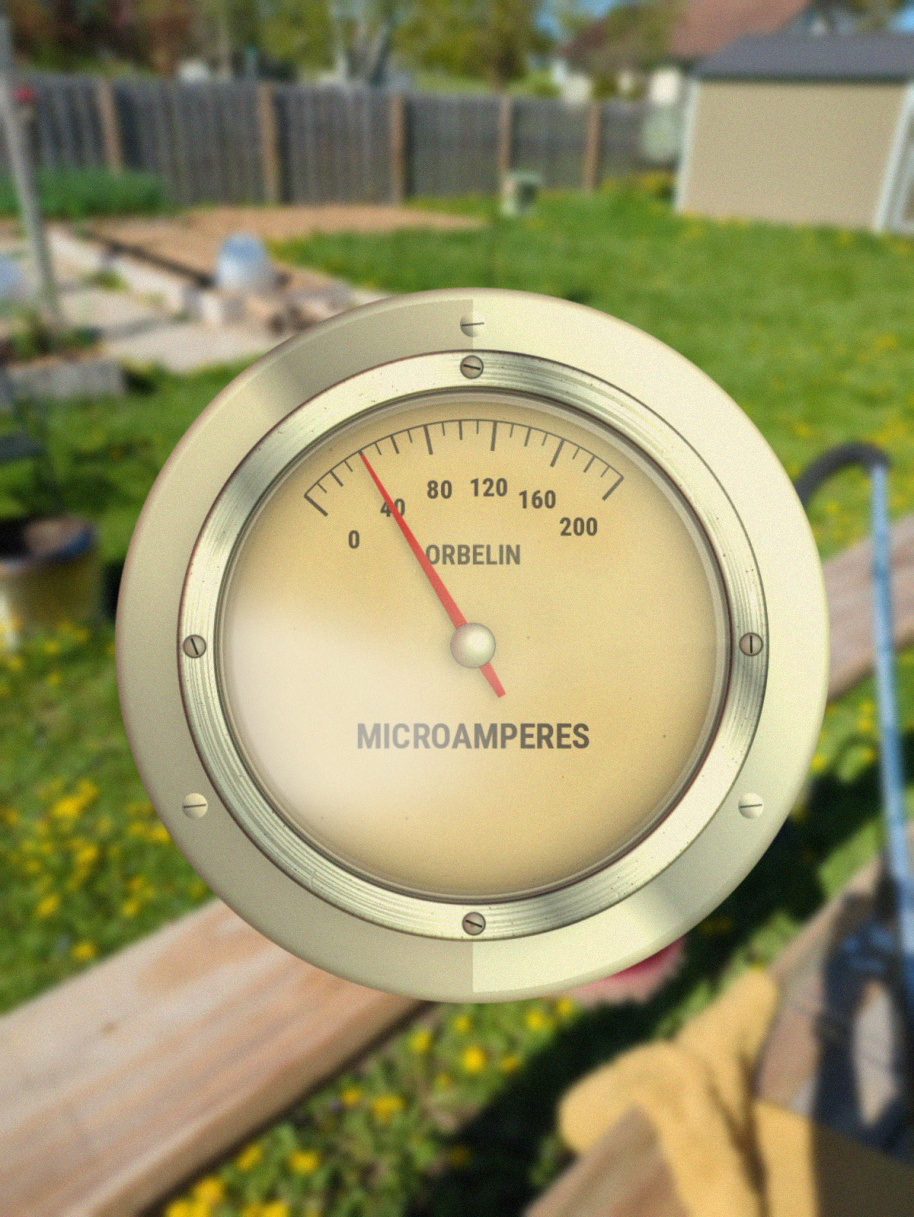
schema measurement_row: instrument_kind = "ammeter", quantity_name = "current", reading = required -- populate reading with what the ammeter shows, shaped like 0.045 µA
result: 40 µA
